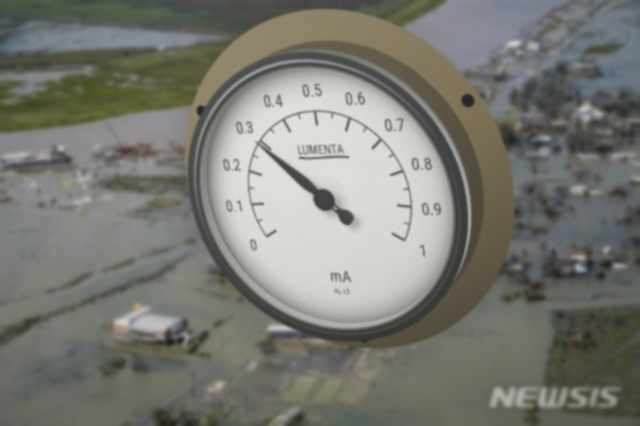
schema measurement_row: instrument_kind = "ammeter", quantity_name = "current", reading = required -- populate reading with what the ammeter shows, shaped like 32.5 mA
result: 0.3 mA
